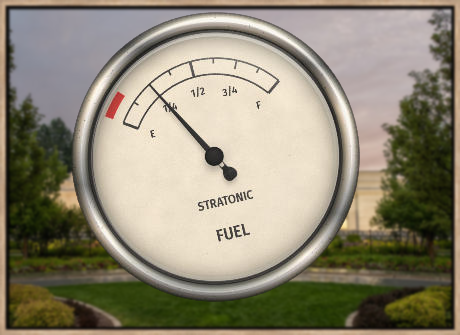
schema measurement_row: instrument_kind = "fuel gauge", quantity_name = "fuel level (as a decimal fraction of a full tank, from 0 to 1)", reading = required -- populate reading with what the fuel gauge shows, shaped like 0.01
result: 0.25
